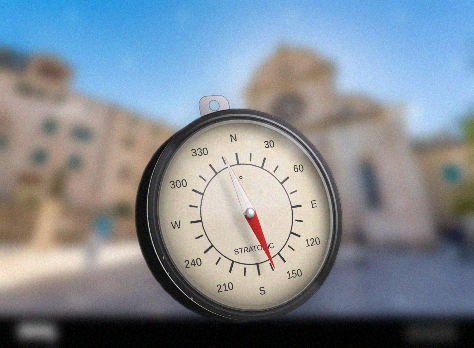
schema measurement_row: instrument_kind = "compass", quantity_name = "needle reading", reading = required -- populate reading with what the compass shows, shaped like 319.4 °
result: 165 °
